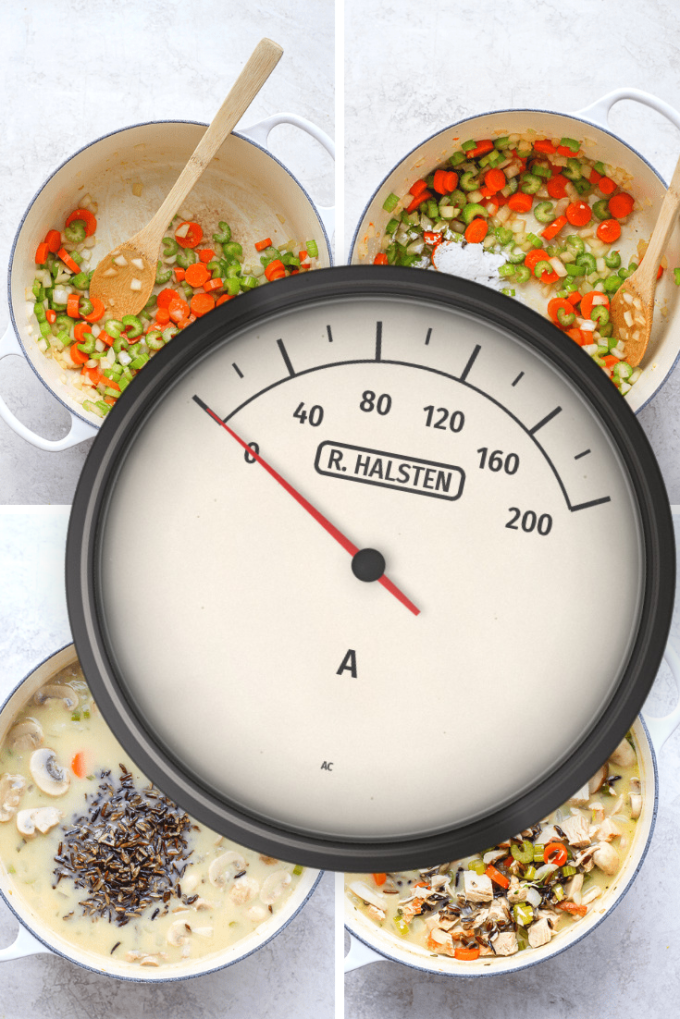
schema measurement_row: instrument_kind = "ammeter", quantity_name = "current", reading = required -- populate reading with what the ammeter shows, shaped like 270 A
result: 0 A
